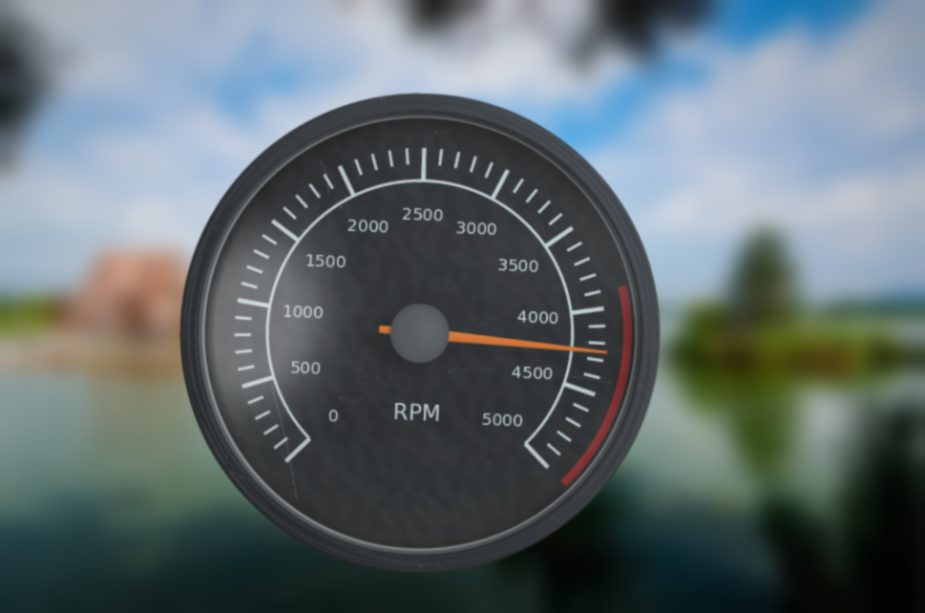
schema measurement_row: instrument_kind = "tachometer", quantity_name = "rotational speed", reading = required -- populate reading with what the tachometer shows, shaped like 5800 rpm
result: 4250 rpm
